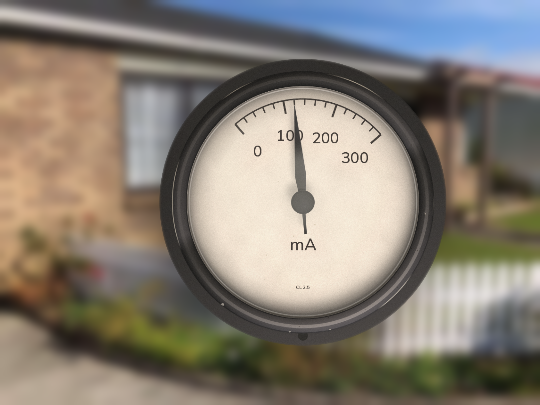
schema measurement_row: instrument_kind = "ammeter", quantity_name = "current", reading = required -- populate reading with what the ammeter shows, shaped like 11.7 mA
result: 120 mA
